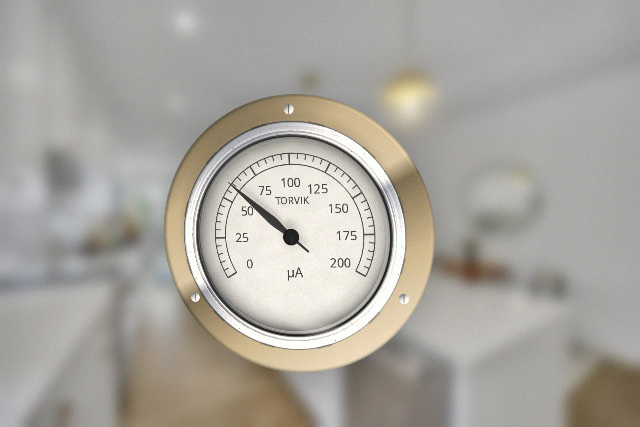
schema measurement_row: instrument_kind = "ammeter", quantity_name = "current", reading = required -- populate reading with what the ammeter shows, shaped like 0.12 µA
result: 60 µA
